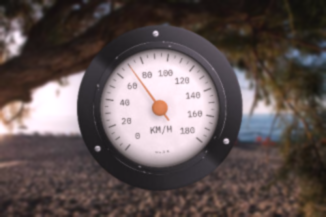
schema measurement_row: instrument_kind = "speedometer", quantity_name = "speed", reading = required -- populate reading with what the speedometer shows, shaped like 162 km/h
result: 70 km/h
